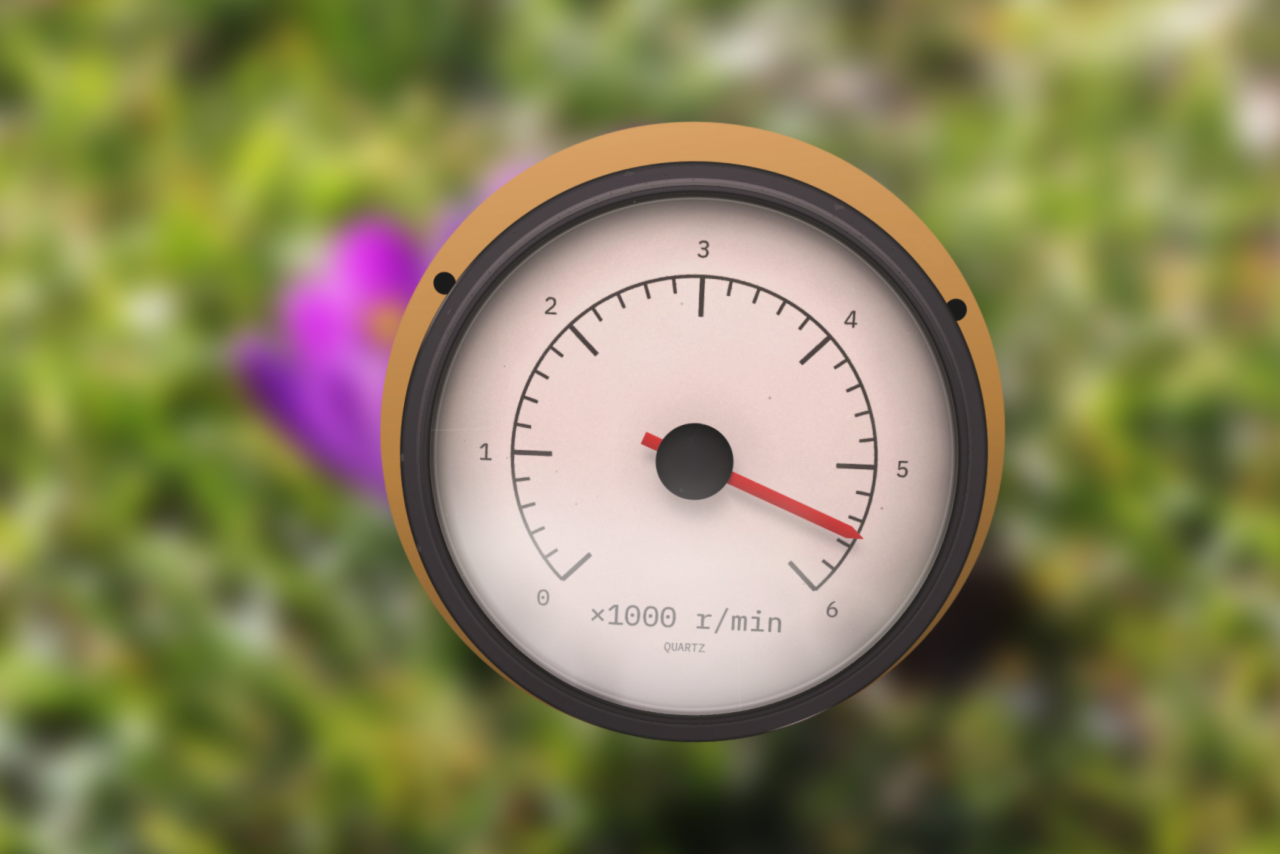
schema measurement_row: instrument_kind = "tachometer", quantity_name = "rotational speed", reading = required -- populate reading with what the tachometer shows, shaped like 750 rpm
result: 5500 rpm
